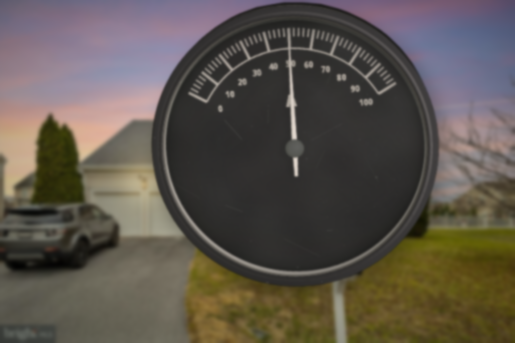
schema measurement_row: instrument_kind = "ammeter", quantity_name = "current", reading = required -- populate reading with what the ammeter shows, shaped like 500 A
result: 50 A
